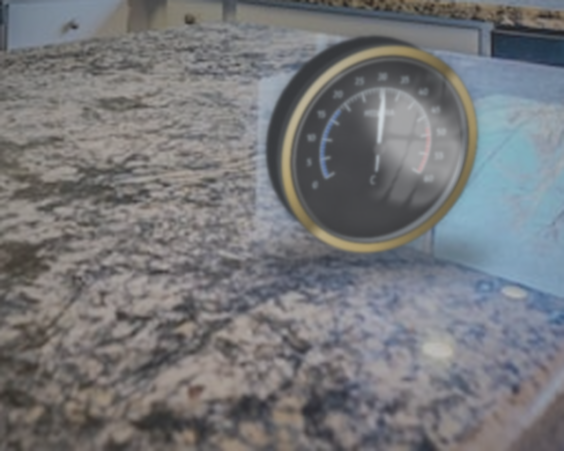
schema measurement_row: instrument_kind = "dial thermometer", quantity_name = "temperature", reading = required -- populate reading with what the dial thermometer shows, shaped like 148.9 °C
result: 30 °C
